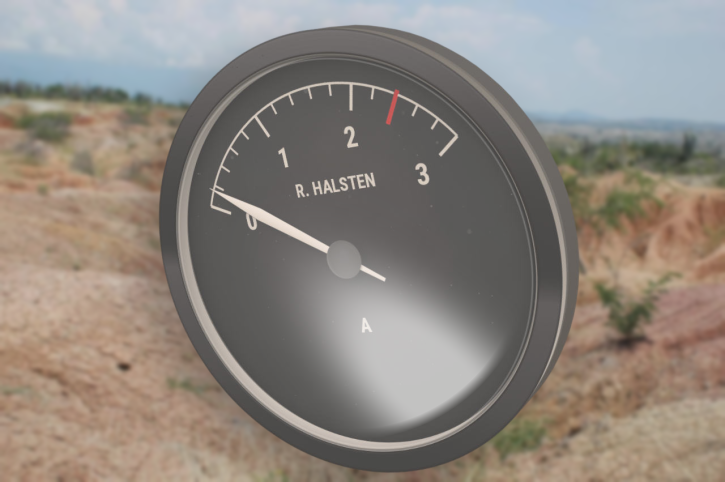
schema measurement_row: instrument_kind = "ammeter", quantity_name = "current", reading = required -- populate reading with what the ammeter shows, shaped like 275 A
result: 0.2 A
